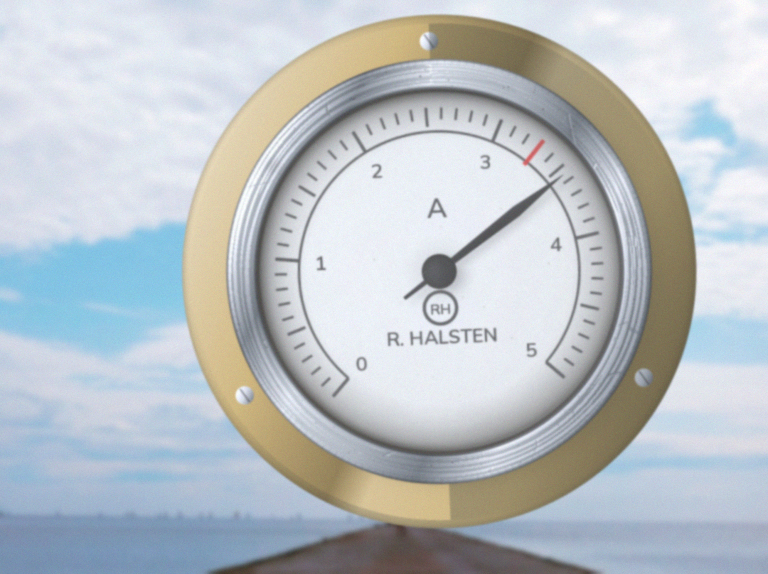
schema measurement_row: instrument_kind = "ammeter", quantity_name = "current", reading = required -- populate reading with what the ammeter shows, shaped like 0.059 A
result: 3.55 A
